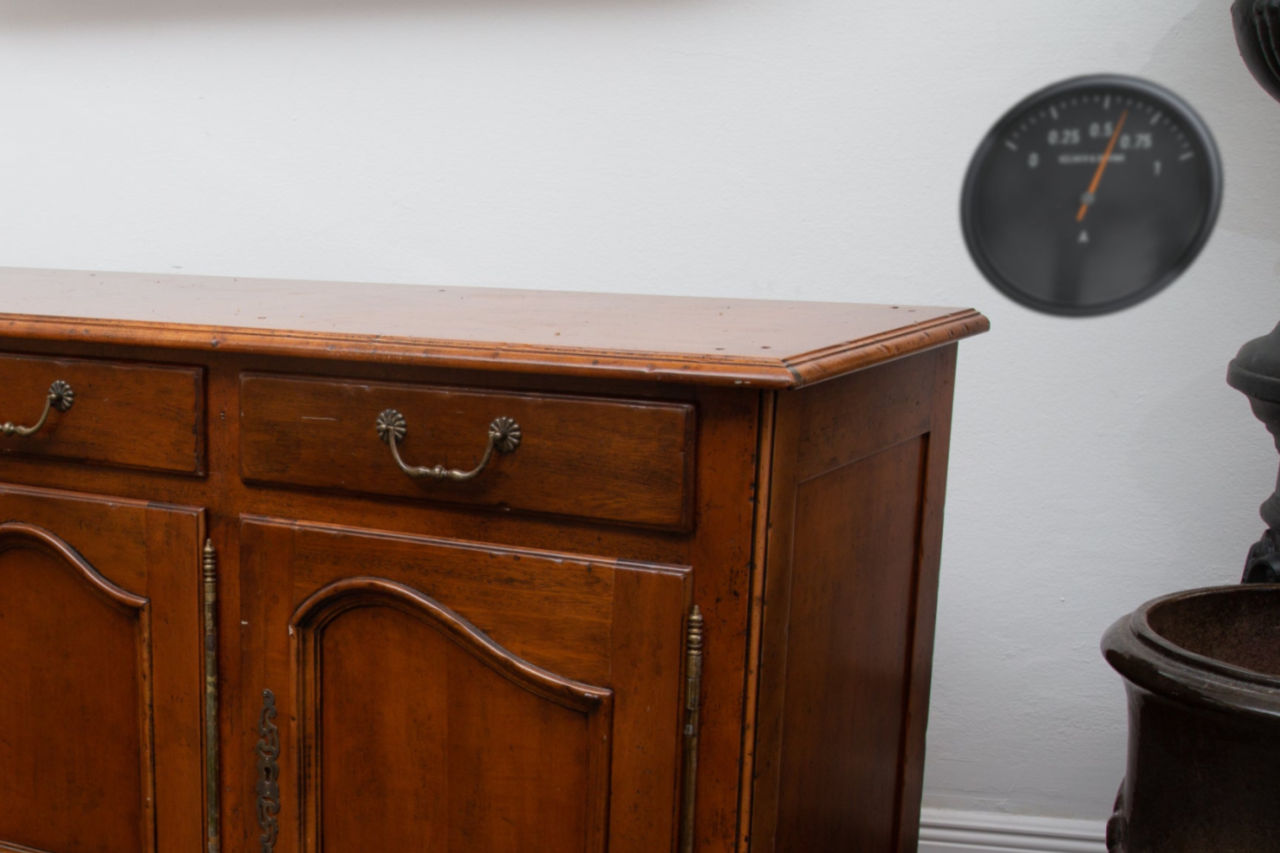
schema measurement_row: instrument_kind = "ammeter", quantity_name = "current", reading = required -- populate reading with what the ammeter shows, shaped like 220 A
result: 0.6 A
